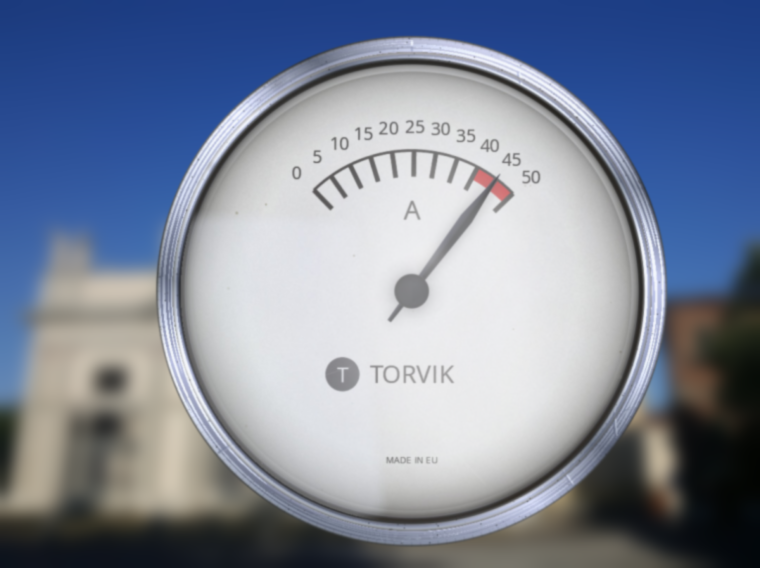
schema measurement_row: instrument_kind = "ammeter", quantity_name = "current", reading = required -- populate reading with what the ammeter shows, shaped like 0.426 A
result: 45 A
